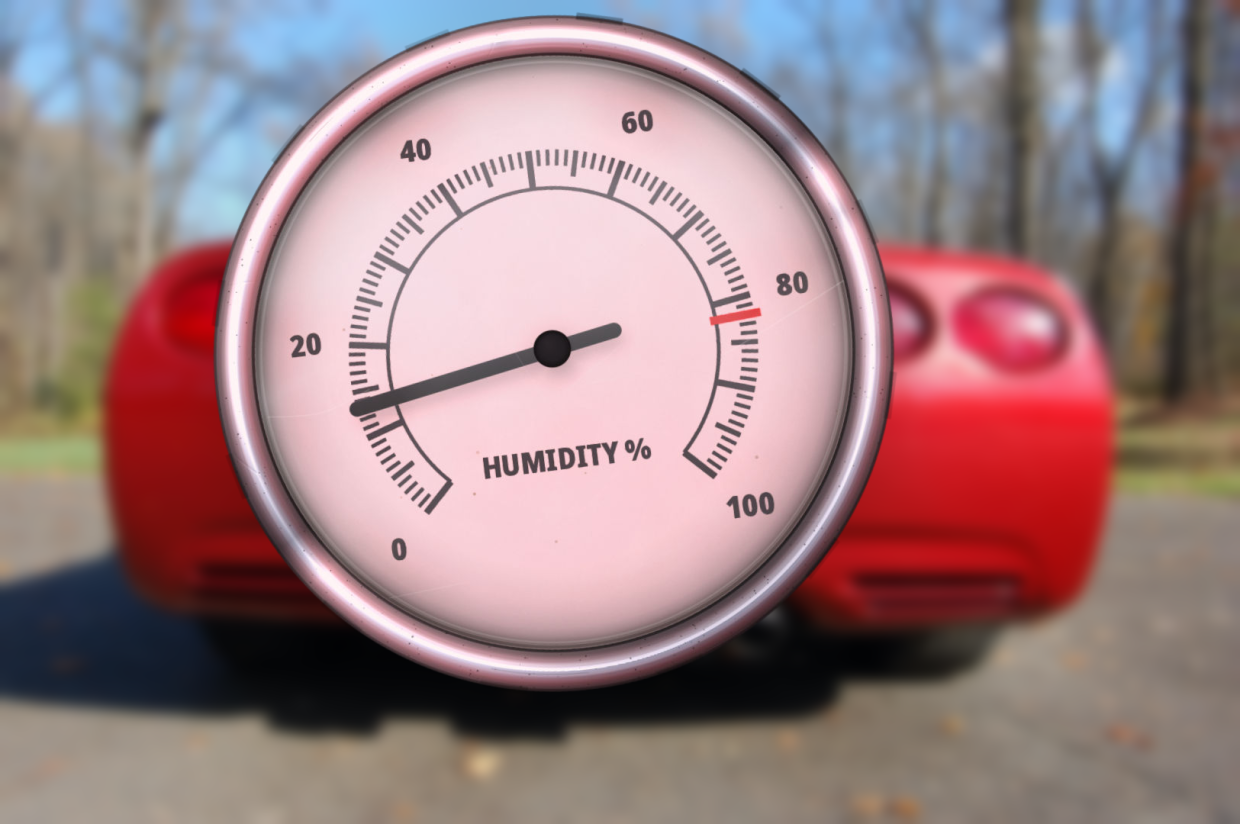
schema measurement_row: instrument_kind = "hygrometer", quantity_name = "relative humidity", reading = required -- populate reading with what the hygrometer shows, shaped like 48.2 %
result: 13 %
